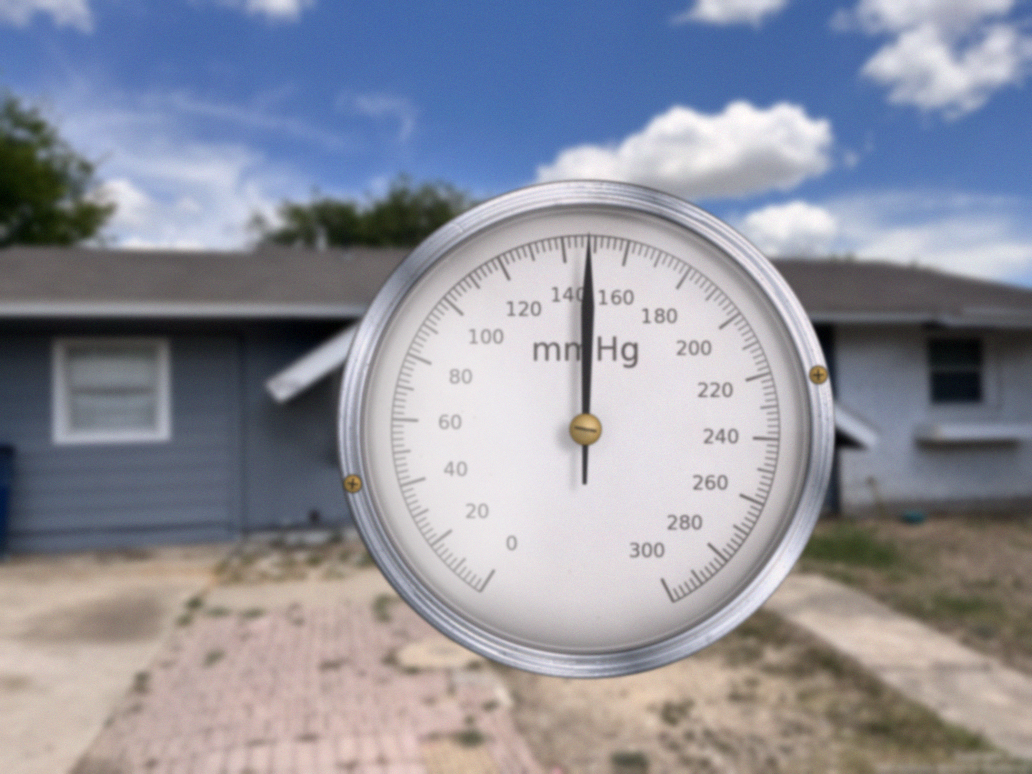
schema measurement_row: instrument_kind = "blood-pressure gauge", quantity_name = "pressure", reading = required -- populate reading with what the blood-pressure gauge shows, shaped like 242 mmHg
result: 148 mmHg
